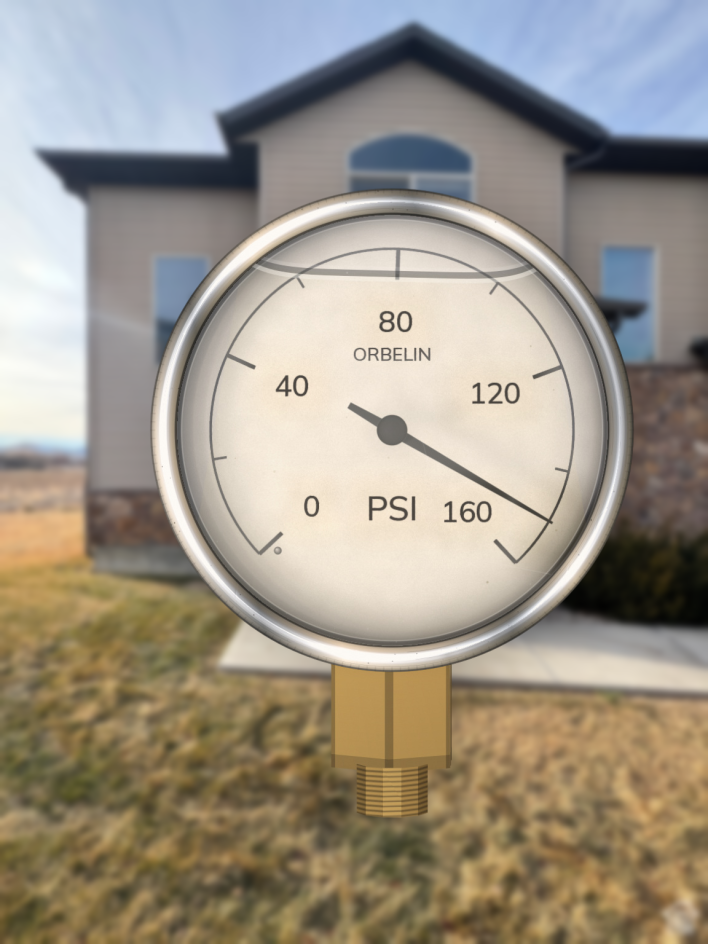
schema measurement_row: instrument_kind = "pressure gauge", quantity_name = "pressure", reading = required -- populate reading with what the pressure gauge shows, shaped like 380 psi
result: 150 psi
